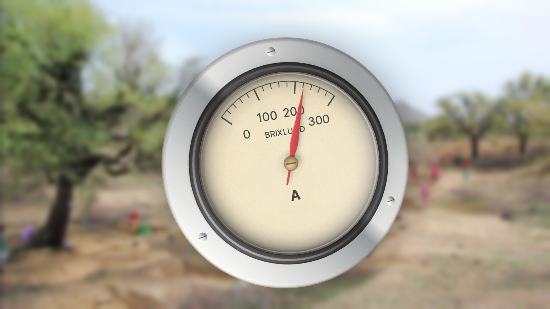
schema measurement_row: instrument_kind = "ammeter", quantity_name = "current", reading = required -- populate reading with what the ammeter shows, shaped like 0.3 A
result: 220 A
